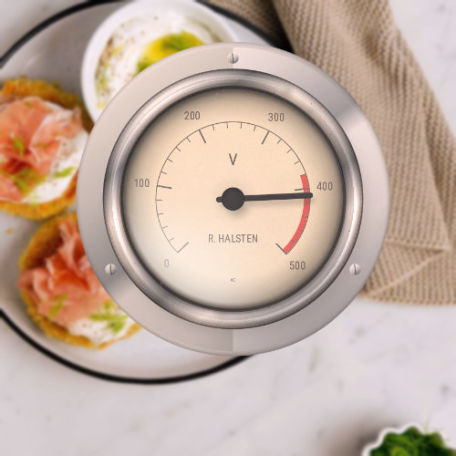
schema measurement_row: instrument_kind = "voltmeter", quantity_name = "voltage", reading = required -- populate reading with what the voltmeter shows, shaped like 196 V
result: 410 V
